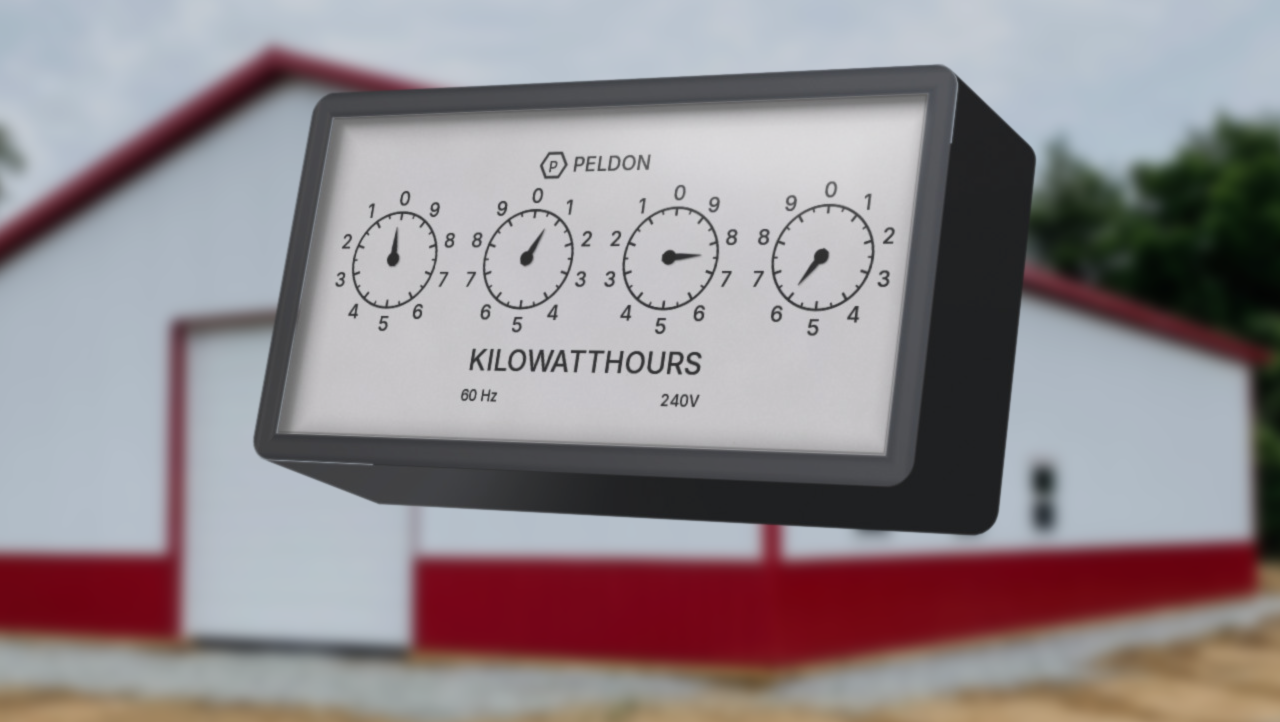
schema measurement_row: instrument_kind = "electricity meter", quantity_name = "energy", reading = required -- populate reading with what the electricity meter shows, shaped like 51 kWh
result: 76 kWh
